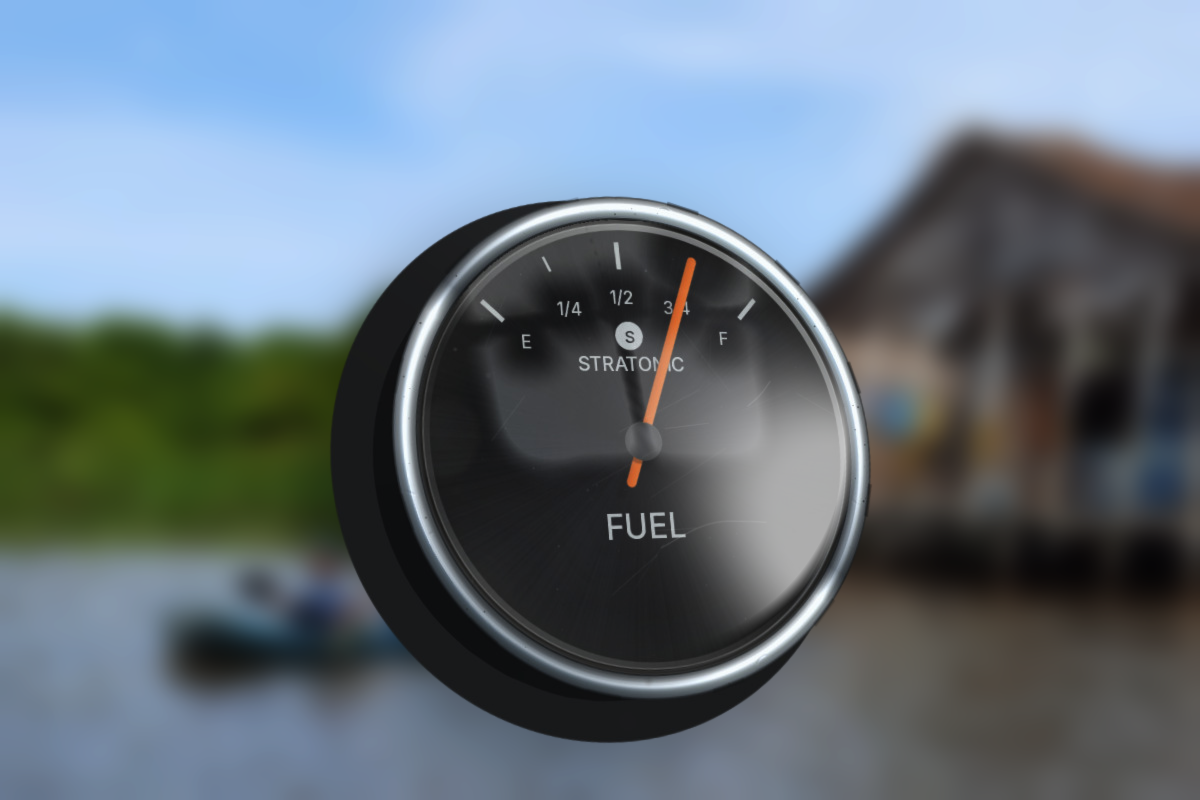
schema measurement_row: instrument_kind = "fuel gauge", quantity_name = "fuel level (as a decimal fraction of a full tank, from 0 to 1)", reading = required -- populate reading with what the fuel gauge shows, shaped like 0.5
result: 0.75
